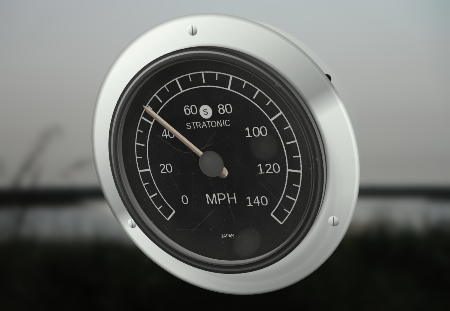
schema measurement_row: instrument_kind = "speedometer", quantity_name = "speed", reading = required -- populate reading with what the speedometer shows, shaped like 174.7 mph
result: 45 mph
